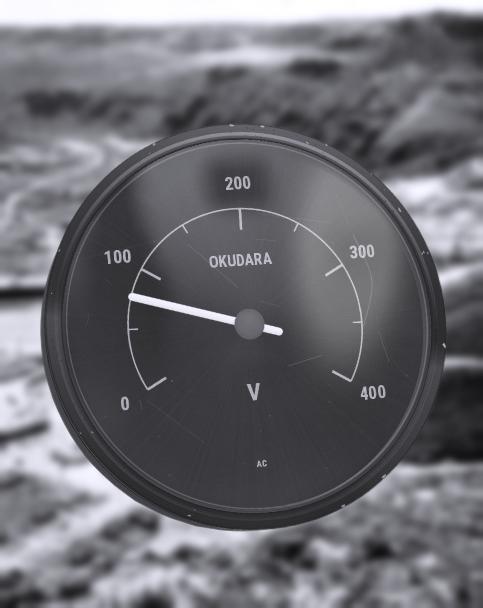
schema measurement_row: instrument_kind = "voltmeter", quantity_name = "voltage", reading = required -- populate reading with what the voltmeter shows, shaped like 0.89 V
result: 75 V
